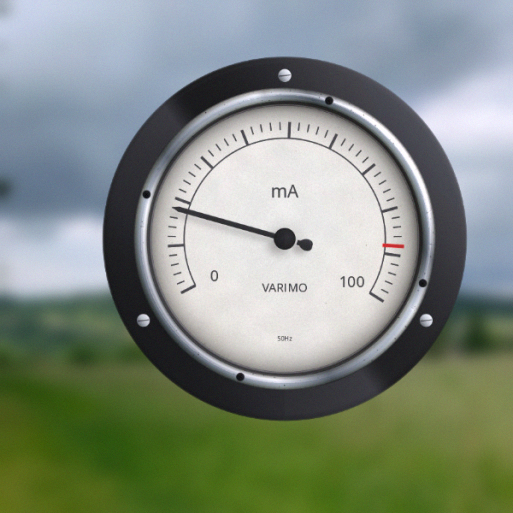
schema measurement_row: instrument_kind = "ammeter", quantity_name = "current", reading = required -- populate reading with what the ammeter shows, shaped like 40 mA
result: 18 mA
